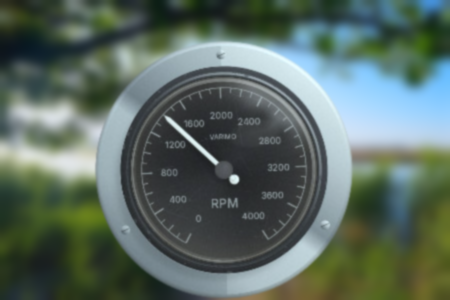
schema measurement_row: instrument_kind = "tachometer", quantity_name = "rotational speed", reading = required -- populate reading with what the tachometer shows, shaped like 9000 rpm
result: 1400 rpm
